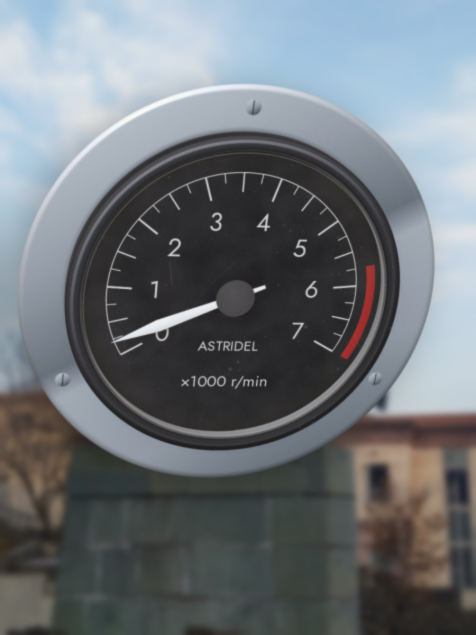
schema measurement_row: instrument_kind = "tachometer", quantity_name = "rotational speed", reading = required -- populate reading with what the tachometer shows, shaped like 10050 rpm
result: 250 rpm
